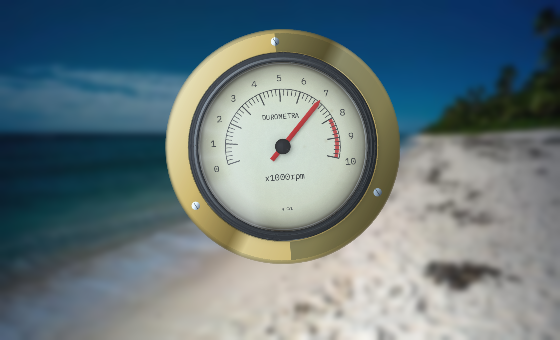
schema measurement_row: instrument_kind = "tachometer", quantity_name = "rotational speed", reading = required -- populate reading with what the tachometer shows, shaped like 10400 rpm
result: 7000 rpm
